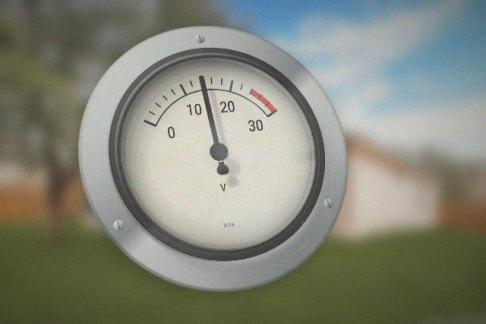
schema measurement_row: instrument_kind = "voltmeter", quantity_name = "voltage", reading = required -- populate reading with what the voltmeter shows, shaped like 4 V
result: 14 V
